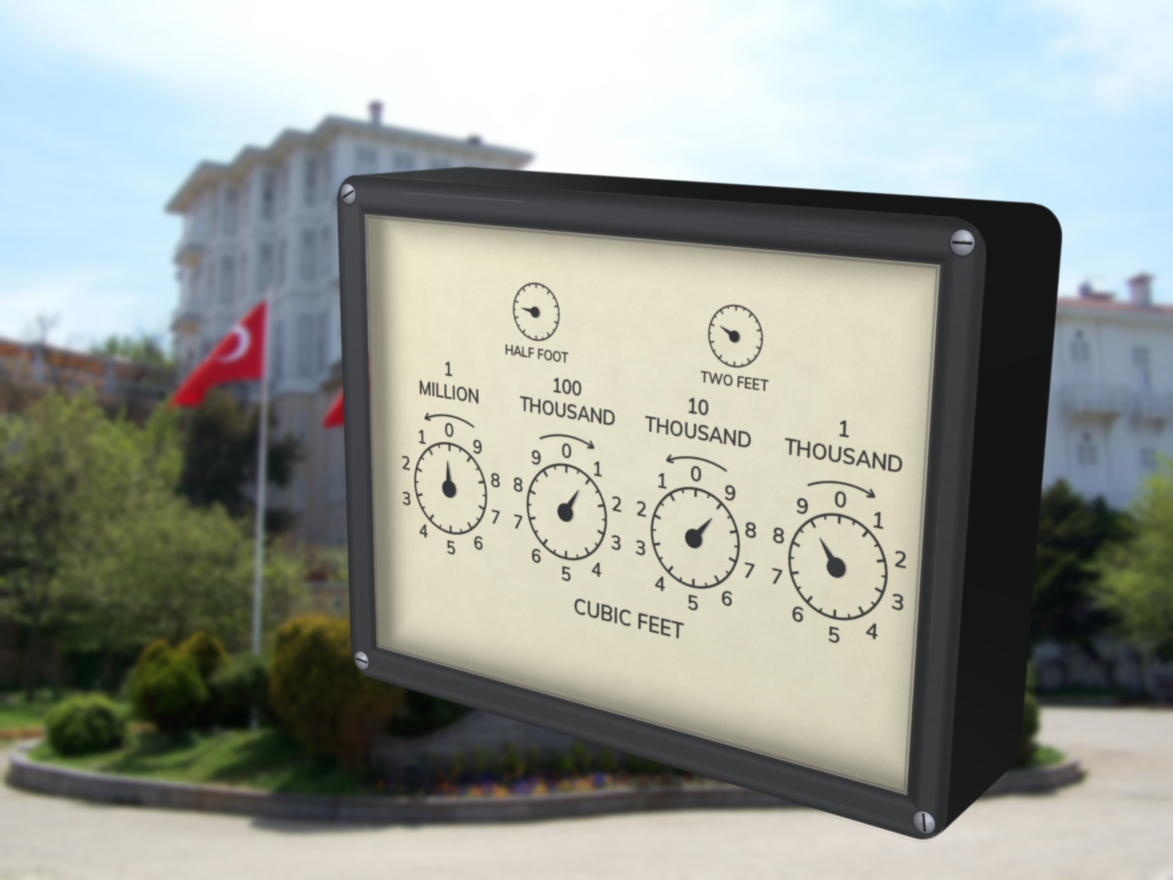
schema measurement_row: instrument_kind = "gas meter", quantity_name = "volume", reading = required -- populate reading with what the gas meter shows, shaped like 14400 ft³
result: 8900 ft³
